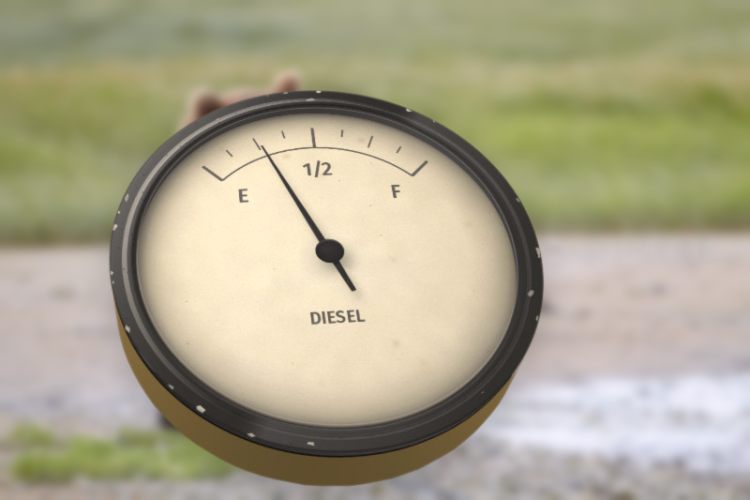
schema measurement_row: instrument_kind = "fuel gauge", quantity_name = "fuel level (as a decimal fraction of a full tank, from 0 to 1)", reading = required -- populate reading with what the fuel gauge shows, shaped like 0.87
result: 0.25
